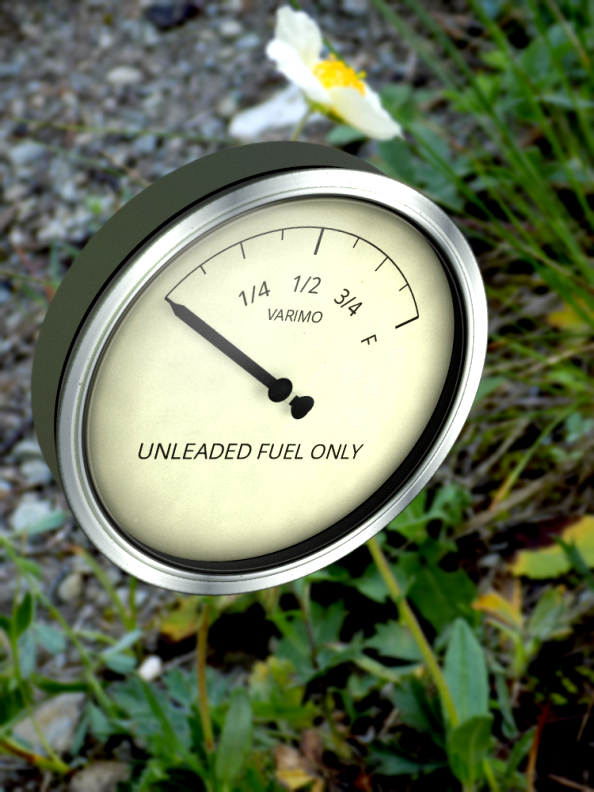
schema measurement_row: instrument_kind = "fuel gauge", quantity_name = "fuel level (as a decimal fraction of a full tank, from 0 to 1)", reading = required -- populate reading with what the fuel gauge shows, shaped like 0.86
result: 0
